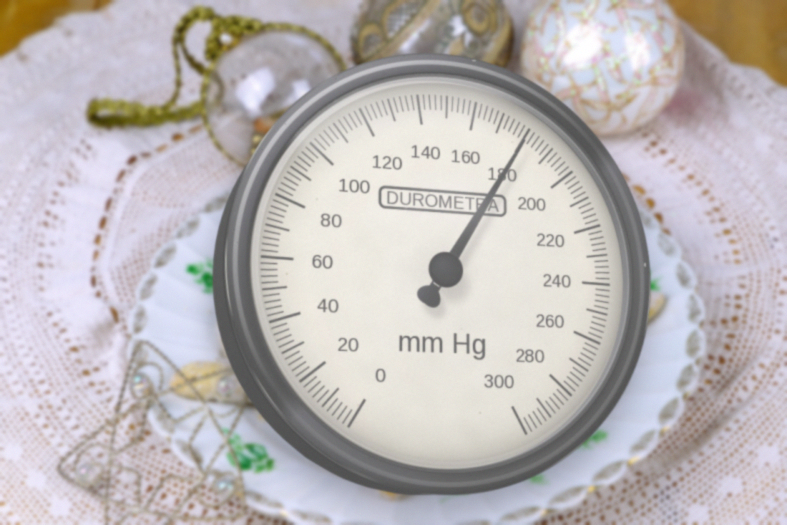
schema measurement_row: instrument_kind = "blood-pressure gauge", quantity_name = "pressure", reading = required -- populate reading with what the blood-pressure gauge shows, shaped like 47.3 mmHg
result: 180 mmHg
